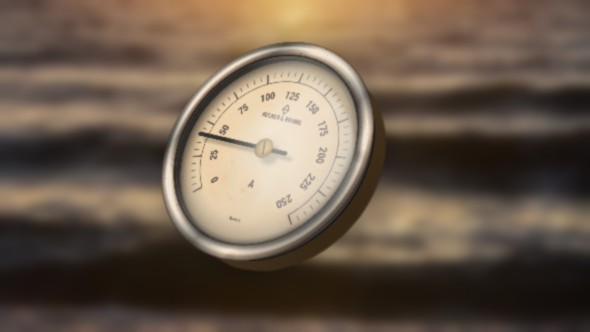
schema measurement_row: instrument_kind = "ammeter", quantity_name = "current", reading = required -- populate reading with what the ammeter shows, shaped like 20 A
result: 40 A
